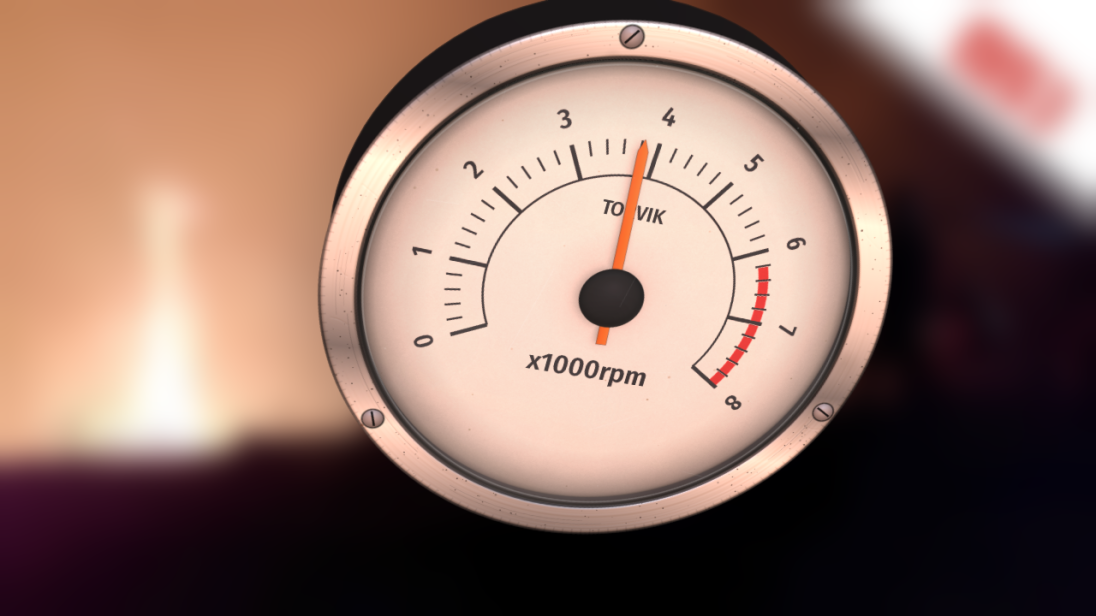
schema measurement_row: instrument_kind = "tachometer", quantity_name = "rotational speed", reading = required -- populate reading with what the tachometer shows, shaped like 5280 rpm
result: 3800 rpm
